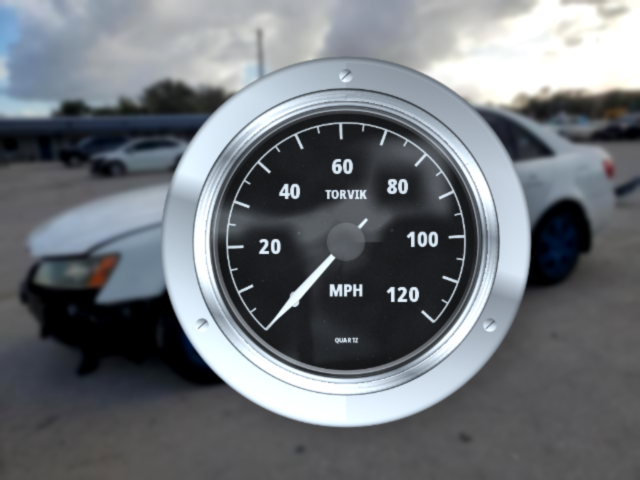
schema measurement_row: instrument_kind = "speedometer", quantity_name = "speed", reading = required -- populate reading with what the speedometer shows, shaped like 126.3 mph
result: 0 mph
